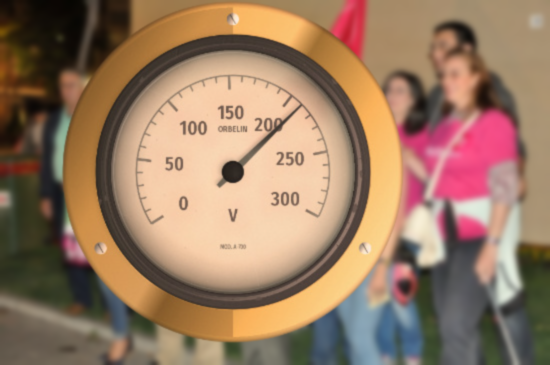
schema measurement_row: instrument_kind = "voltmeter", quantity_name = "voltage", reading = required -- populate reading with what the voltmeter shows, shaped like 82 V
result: 210 V
